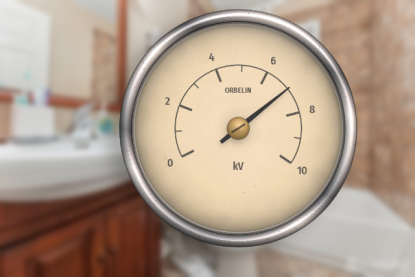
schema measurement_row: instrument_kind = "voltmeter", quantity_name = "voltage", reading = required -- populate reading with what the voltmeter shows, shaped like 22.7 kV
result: 7 kV
